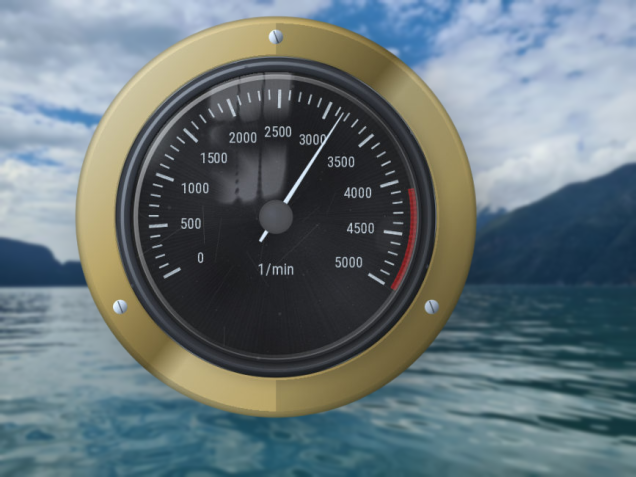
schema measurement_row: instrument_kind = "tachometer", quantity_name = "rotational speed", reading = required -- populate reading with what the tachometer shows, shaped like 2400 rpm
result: 3150 rpm
